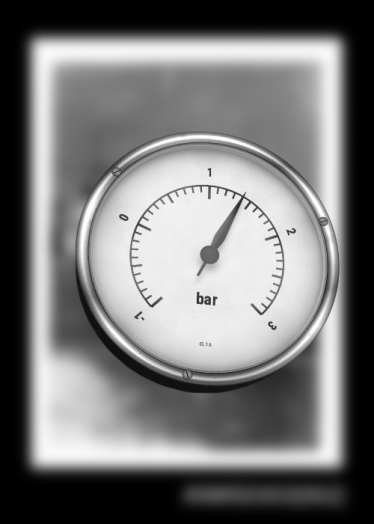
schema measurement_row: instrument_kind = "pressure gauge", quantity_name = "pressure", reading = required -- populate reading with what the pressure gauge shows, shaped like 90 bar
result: 1.4 bar
